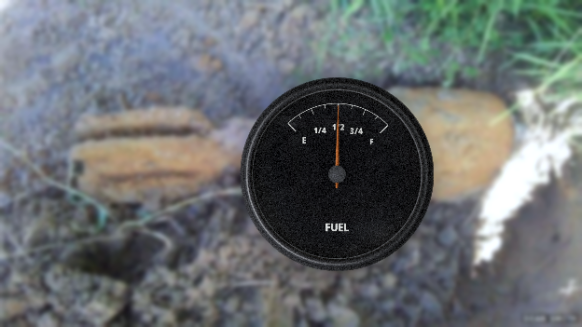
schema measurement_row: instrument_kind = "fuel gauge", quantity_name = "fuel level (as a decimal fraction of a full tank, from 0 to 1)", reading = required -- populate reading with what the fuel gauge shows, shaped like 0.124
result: 0.5
